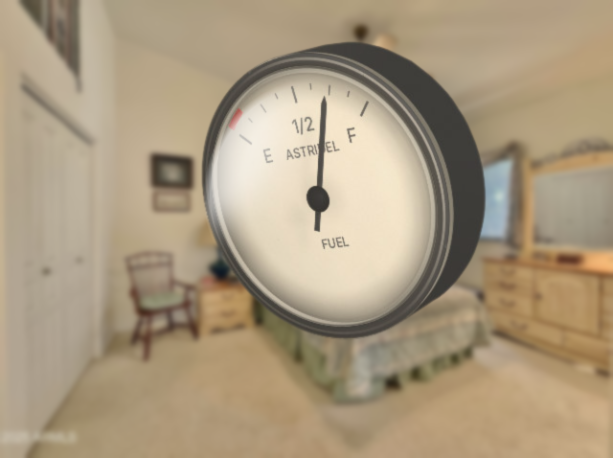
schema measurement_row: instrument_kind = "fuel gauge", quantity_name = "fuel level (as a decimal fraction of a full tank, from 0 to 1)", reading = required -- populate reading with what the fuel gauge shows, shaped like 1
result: 0.75
